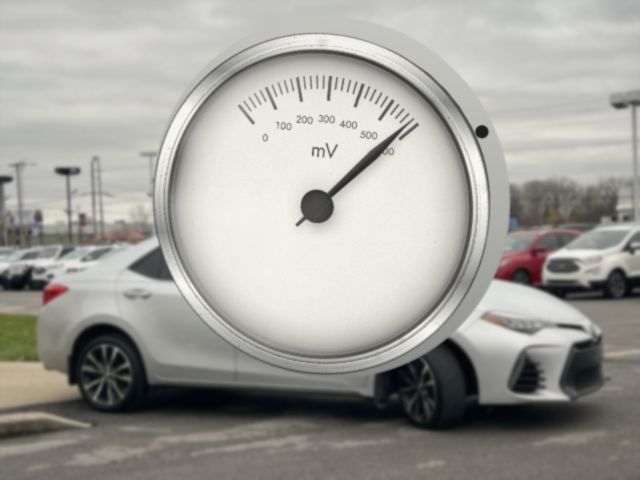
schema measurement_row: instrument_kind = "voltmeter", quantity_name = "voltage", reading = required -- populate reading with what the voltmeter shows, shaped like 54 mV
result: 580 mV
